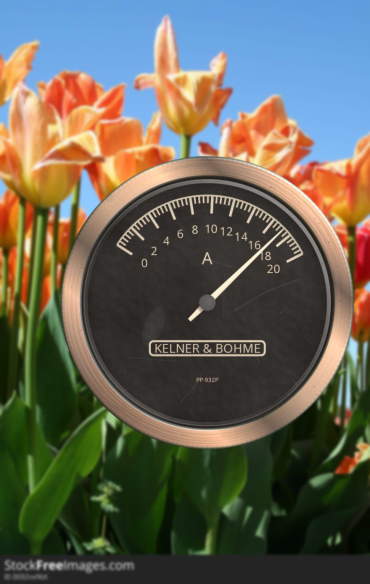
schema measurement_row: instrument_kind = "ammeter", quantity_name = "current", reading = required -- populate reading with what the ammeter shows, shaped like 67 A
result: 17.2 A
